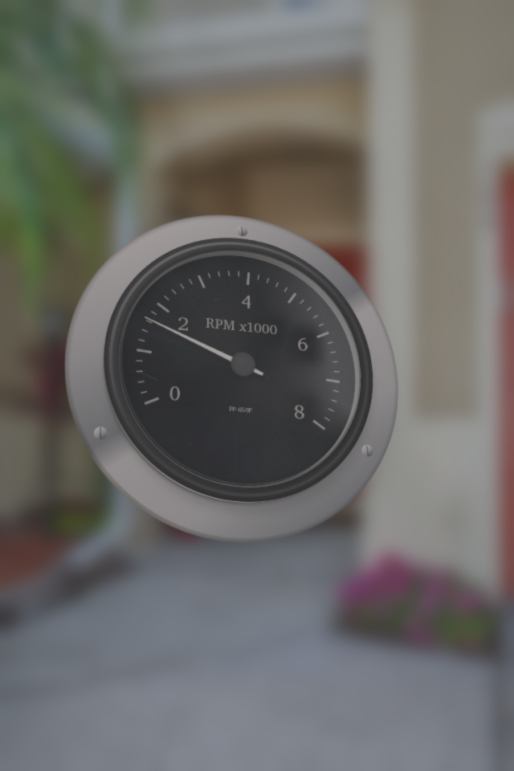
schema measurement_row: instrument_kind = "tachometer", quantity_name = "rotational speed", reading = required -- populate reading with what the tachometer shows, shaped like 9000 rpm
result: 1600 rpm
